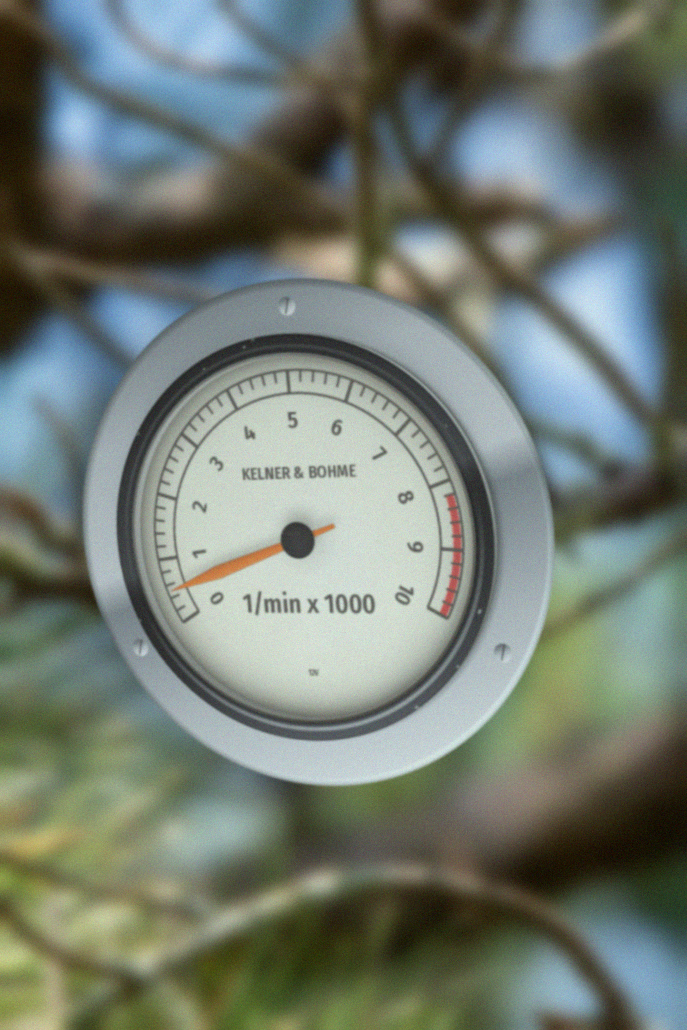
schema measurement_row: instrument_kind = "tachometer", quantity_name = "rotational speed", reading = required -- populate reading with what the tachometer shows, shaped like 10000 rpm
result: 500 rpm
